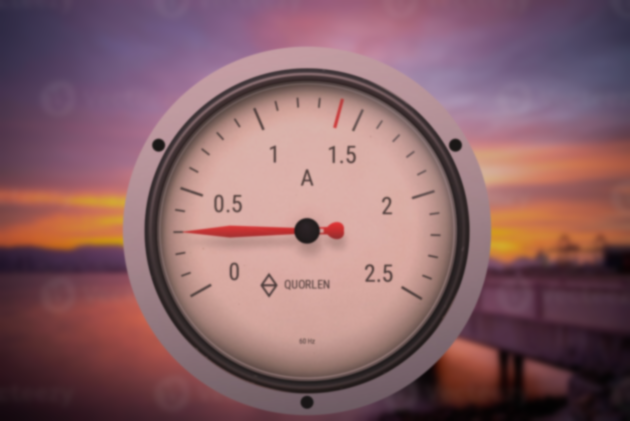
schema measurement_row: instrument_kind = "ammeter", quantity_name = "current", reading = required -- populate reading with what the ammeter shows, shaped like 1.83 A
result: 0.3 A
